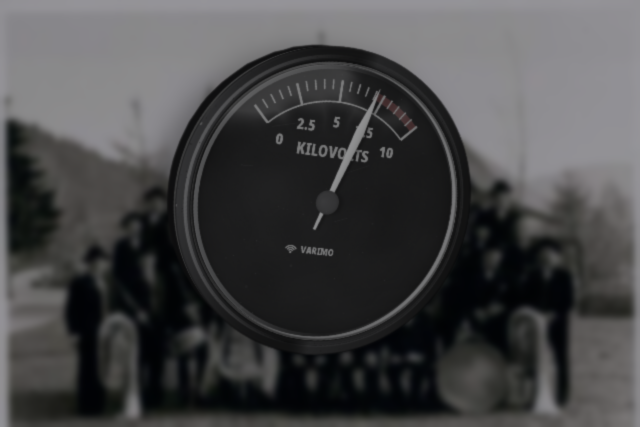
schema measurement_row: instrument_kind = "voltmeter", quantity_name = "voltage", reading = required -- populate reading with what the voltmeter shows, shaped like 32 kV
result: 7 kV
